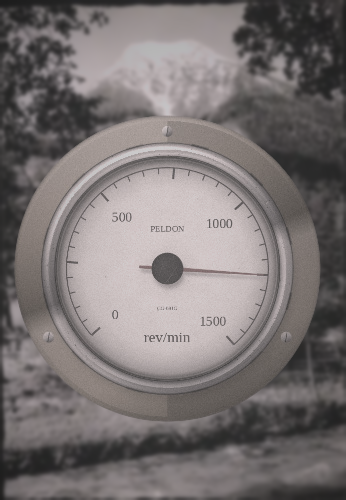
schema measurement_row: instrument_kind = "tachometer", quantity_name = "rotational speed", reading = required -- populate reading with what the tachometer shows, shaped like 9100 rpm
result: 1250 rpm
